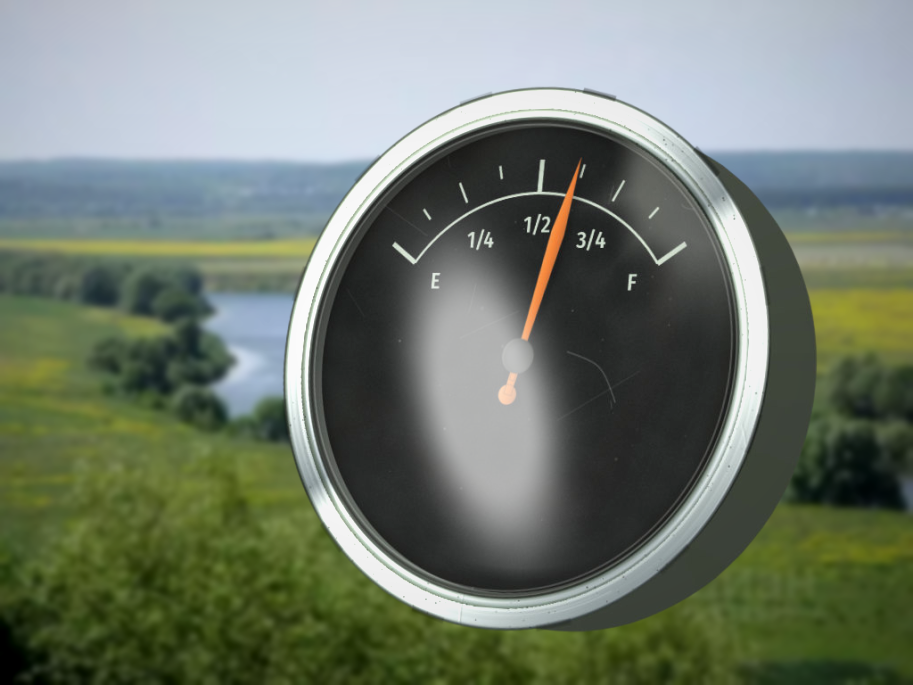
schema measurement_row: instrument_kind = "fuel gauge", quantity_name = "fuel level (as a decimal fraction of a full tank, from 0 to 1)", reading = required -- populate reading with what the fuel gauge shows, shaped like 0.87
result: 0.625
